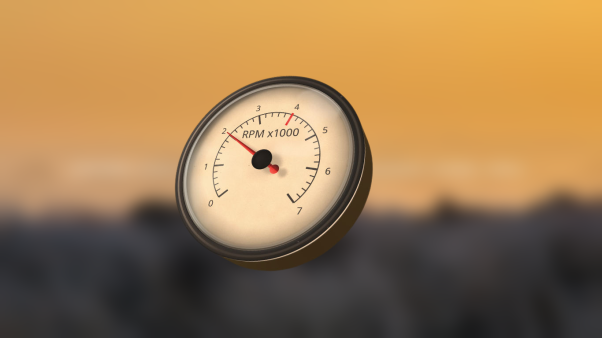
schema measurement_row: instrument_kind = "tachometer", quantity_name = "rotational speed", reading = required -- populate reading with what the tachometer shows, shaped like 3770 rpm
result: 2000 rpm
